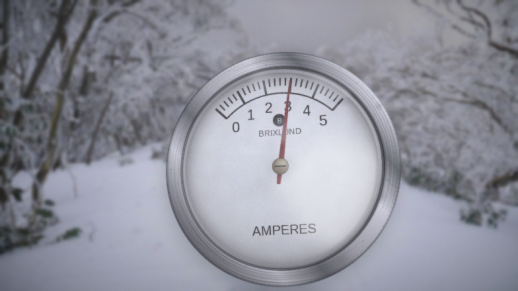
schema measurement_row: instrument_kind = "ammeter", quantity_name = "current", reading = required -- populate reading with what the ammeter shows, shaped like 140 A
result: 3 A
